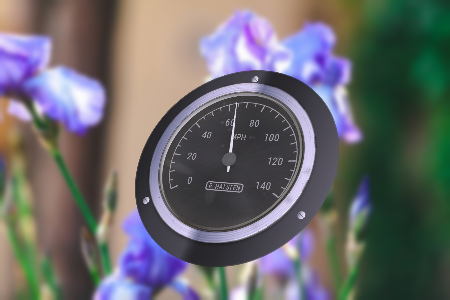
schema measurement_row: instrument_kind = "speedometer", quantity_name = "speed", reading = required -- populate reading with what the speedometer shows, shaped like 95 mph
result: 65 mph
